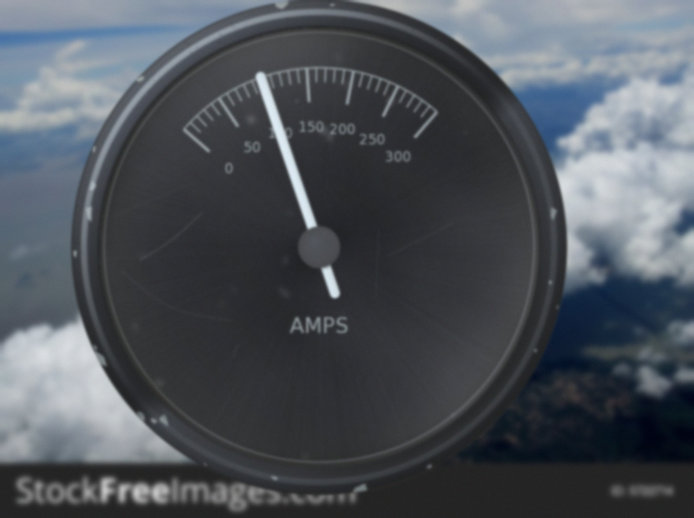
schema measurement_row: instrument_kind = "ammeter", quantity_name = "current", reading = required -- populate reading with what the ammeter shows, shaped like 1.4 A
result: 100 A
